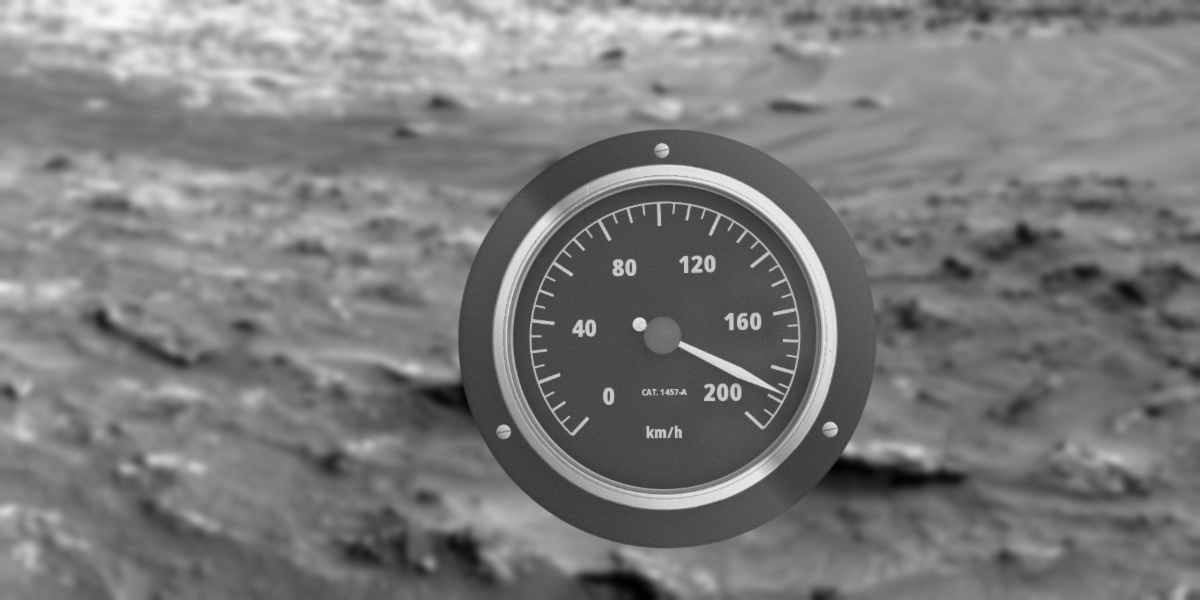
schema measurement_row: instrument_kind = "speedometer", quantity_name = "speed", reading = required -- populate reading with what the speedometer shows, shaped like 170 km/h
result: 187.5 km/h
